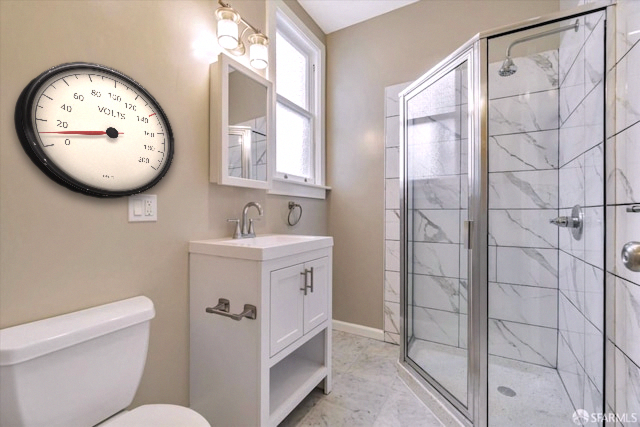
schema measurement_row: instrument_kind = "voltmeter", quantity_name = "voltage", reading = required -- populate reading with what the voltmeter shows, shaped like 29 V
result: 10 V
